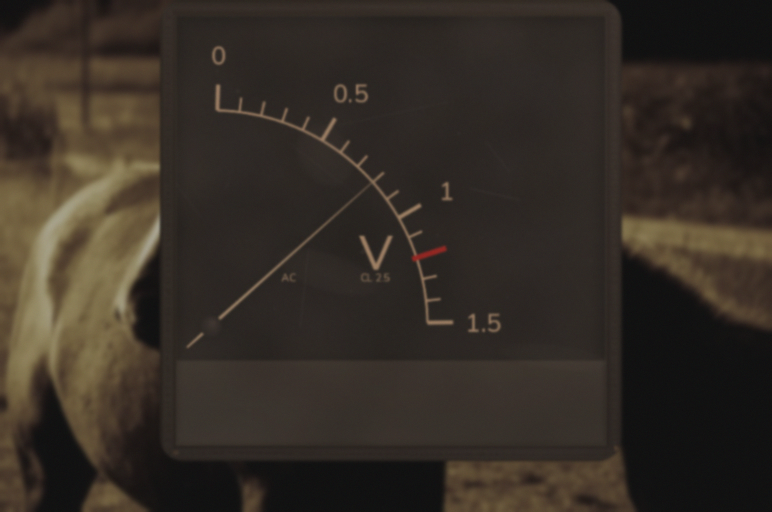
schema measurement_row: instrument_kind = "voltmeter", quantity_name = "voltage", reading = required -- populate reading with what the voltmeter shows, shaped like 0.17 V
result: 0.8 V
